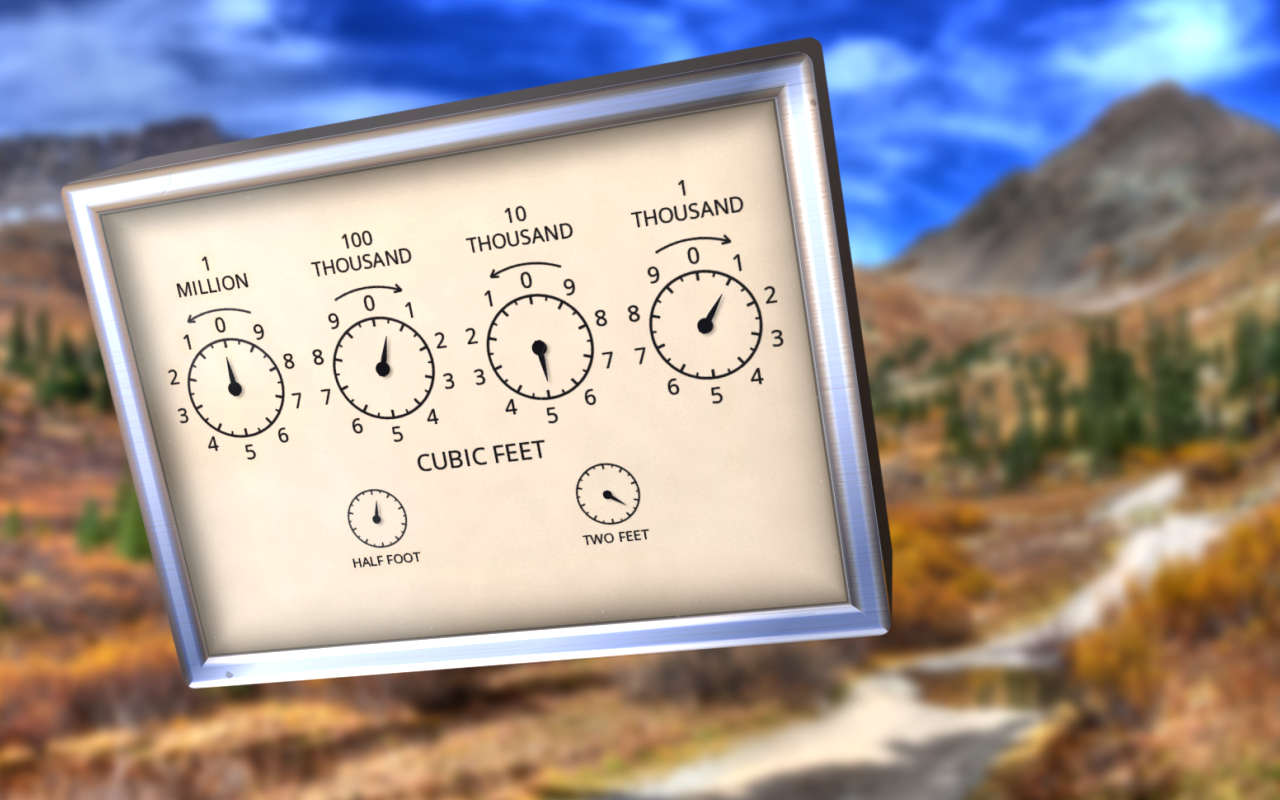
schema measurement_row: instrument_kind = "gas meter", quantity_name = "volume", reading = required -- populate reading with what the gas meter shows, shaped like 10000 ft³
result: 5100 ft³
